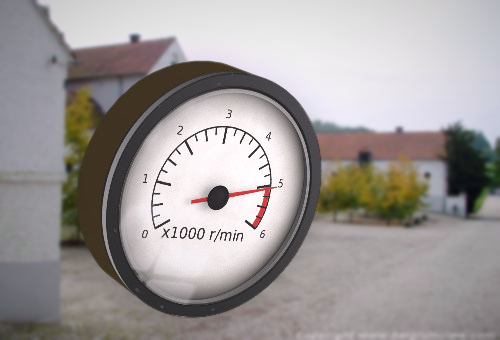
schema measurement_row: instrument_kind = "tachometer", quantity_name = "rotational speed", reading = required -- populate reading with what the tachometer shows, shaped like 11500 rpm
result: 5000 rpm
